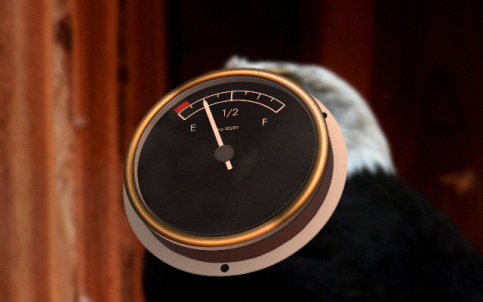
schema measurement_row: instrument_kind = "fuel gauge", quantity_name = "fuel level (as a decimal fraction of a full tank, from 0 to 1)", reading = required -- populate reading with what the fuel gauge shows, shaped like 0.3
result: 0.25
